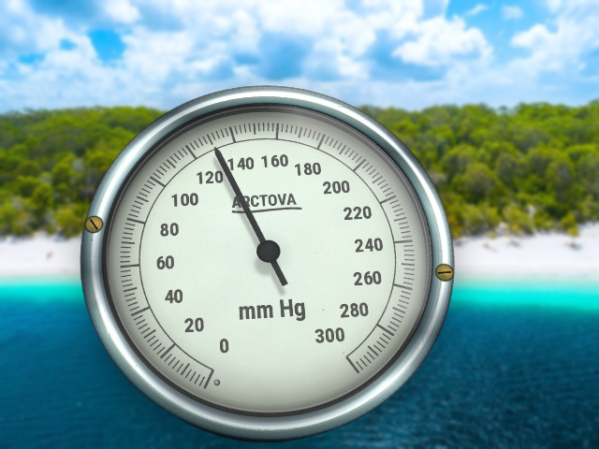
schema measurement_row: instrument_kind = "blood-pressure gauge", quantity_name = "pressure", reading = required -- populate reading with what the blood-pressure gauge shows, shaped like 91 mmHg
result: 130 mmHg
